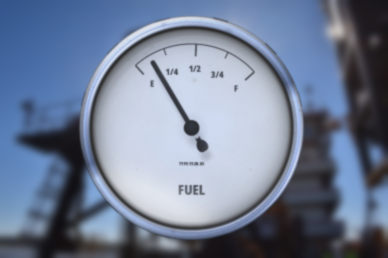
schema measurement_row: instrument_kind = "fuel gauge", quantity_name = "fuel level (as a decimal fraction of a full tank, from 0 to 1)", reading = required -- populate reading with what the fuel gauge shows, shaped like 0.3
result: 0.125
